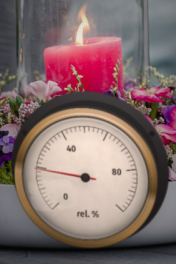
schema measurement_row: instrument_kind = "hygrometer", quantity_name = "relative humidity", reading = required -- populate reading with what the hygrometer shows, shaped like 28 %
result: 20 %
